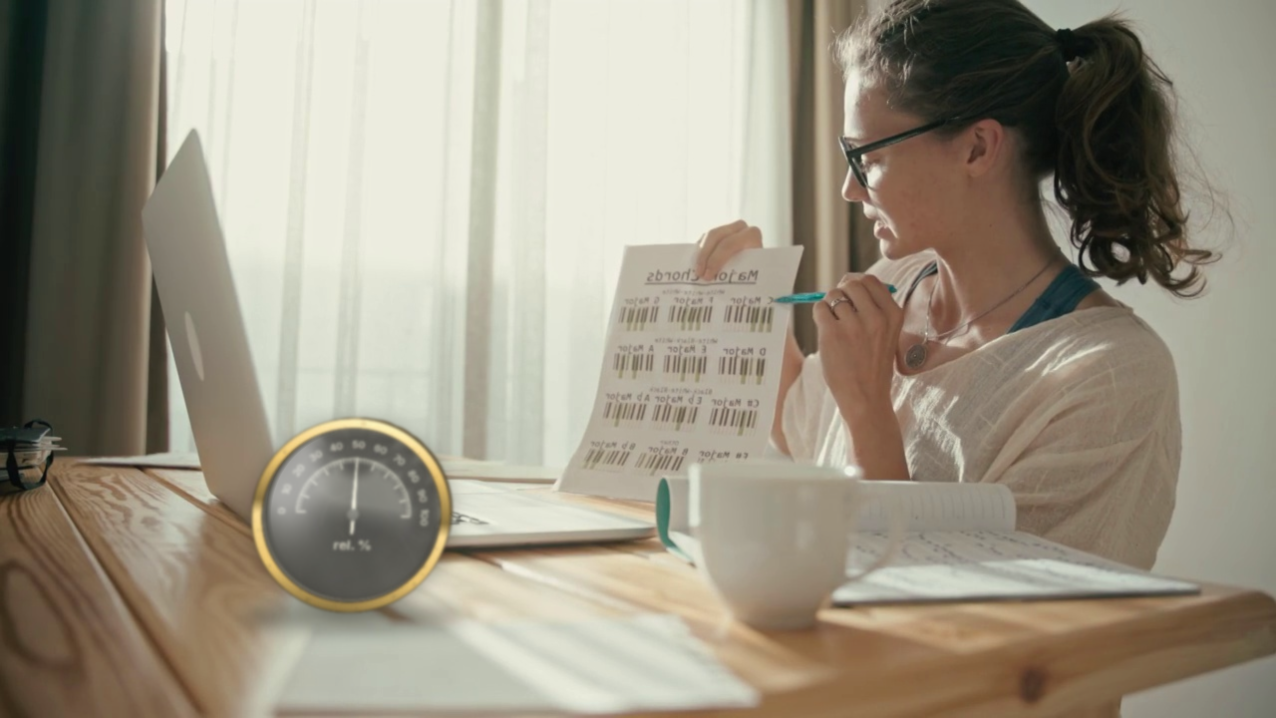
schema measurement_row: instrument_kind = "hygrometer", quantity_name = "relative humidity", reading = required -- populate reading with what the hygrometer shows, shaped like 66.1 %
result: 50 %
